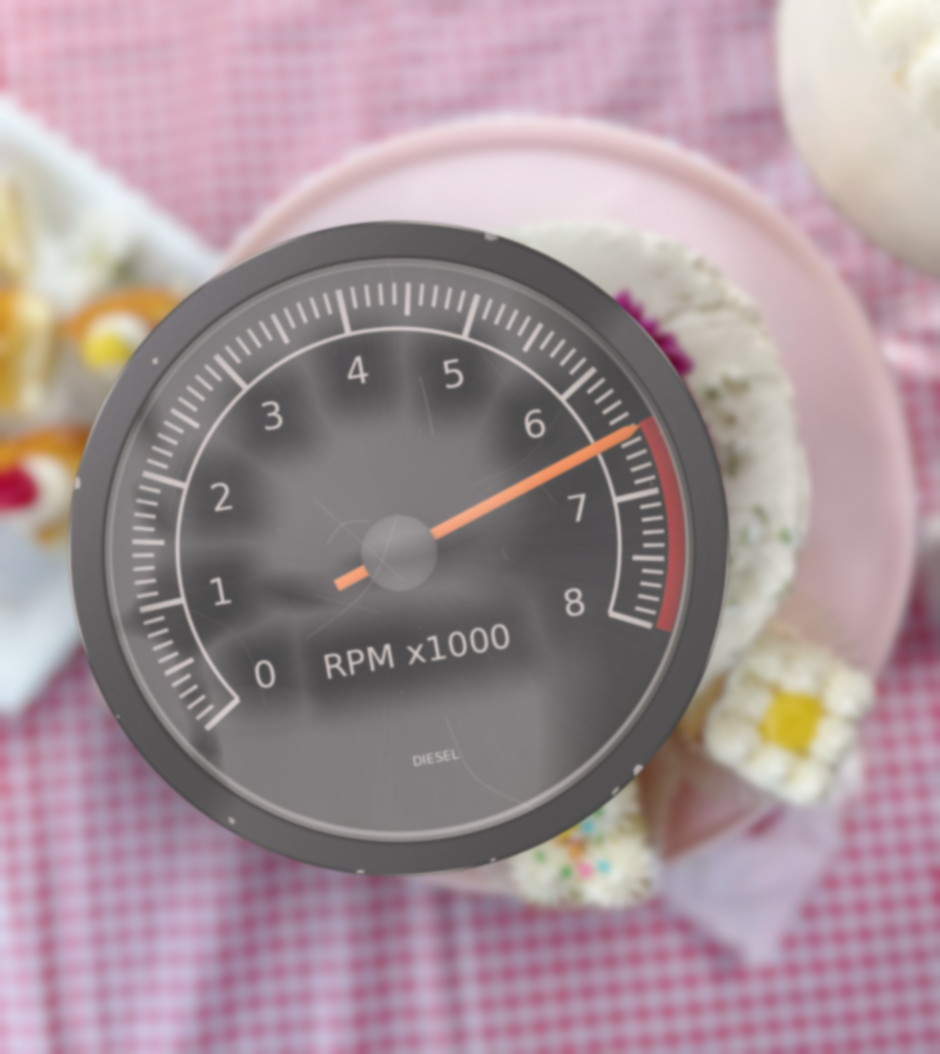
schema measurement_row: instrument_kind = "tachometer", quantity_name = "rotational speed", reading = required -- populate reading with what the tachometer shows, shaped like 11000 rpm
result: 6500 rpm
